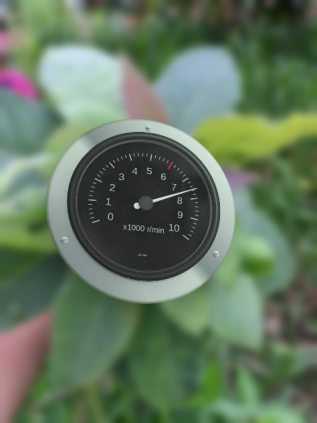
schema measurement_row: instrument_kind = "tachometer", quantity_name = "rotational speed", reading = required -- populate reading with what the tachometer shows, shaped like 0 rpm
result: 7600 rpm
